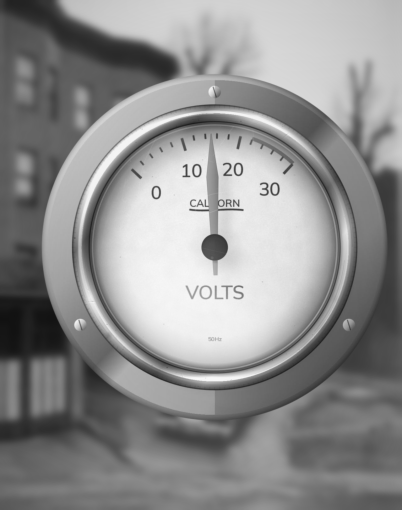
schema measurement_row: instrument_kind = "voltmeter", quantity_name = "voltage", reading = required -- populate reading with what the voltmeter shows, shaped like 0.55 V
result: 15 V
